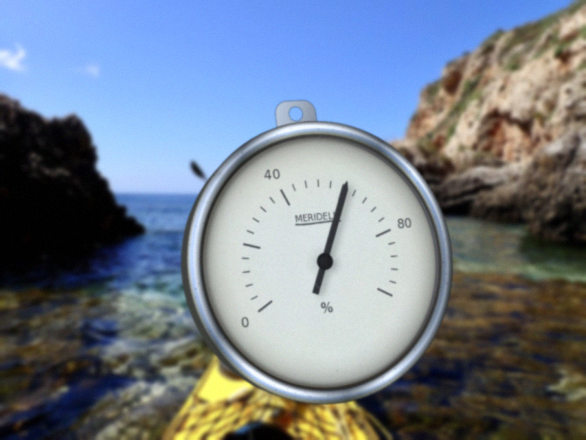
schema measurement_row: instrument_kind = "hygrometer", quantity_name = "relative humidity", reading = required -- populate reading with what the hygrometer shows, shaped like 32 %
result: 60 %
